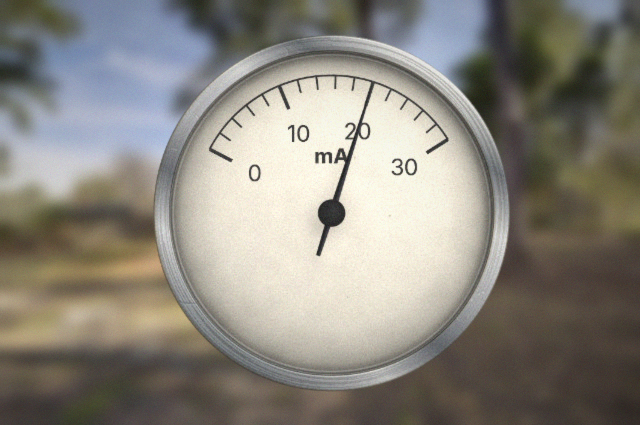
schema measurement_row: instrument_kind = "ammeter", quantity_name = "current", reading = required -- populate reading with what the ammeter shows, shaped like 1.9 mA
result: 20 mA
